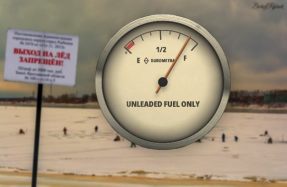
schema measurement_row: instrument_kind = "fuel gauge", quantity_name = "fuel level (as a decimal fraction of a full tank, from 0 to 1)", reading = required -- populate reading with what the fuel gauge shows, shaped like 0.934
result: 0.875
